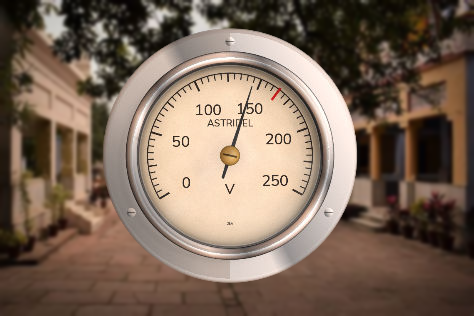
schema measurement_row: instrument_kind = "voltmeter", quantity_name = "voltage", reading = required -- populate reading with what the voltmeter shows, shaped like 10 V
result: 145 V
